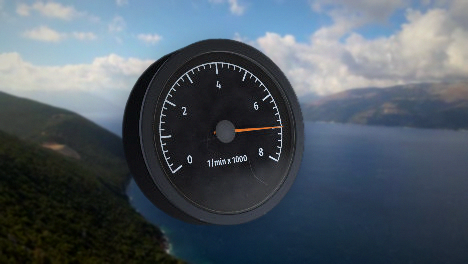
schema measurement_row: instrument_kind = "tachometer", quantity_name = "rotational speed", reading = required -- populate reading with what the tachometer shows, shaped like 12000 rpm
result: 7000 rpm
